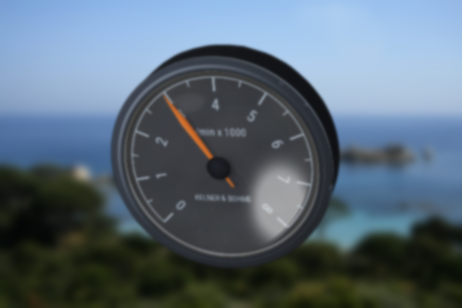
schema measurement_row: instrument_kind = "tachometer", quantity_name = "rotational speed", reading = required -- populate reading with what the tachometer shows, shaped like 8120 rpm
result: 3000 rpm
